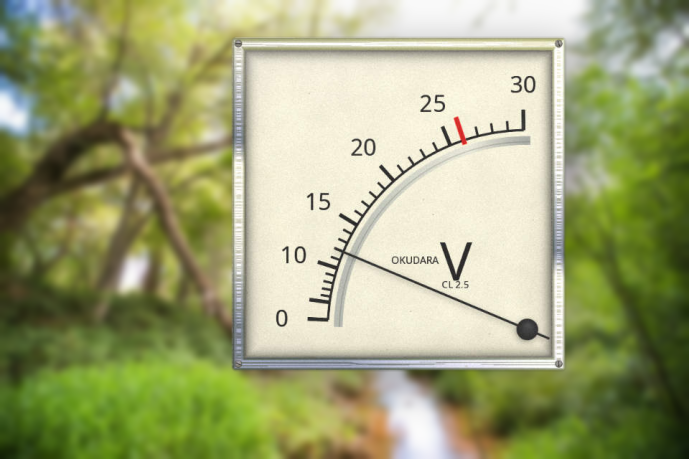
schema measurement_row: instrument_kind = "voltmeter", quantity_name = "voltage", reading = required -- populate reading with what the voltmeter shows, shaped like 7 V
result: 12 V
